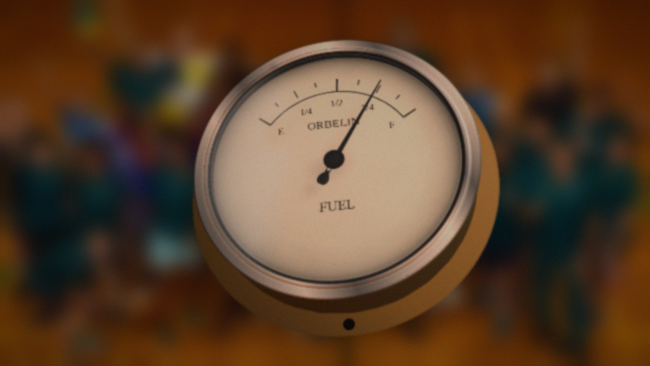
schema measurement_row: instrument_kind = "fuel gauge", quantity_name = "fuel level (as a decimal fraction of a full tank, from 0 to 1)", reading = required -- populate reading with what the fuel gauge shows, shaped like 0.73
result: 0.75
